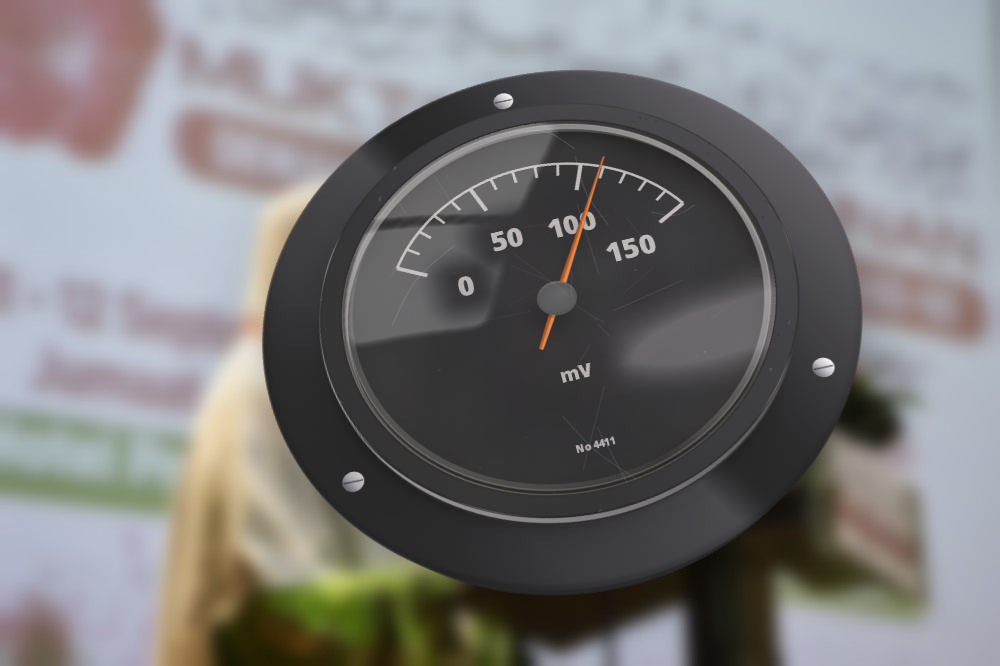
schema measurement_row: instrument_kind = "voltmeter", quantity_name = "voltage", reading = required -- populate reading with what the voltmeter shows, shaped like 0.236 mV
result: 110 mV
